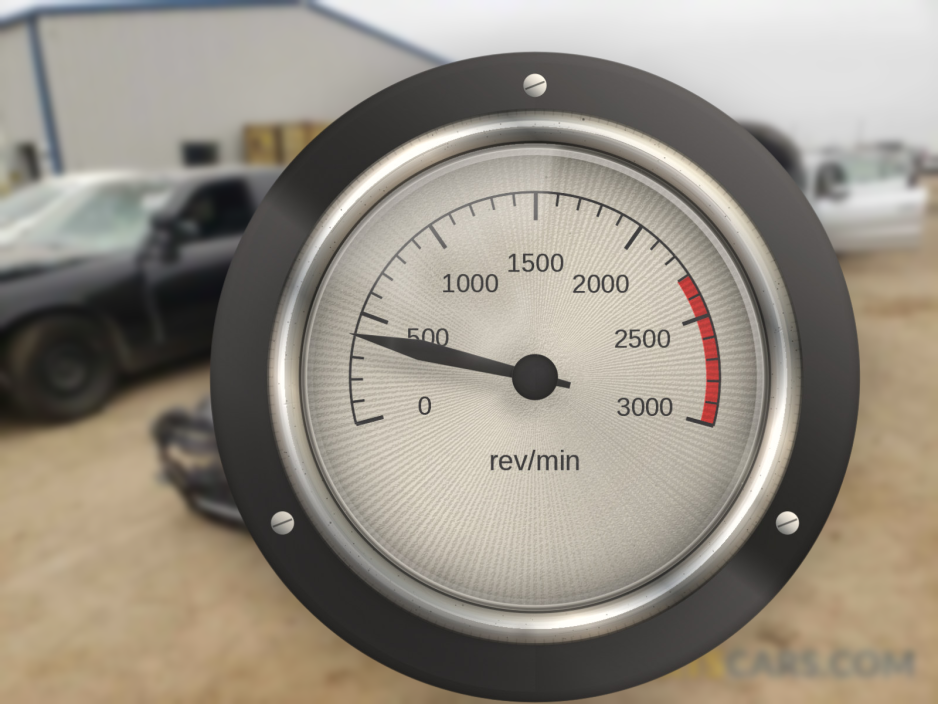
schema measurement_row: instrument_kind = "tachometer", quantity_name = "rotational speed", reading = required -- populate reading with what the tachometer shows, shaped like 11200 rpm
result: 400 rpm
